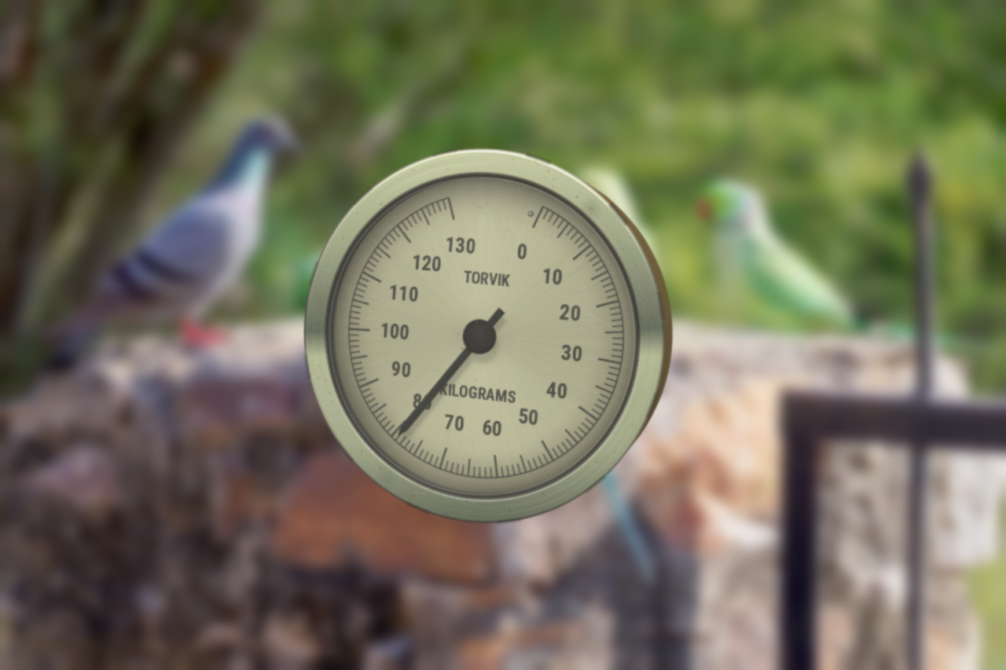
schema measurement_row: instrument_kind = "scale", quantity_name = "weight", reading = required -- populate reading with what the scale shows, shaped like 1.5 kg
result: 79 kg
